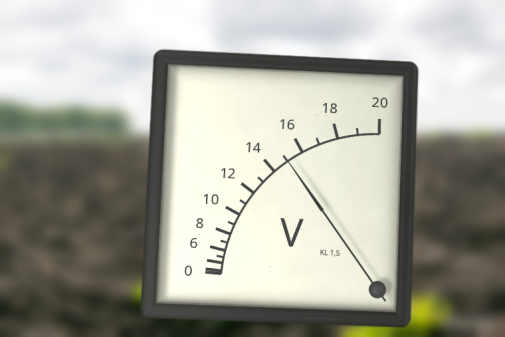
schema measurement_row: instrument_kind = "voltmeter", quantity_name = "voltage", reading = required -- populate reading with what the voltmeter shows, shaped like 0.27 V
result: 15 V
